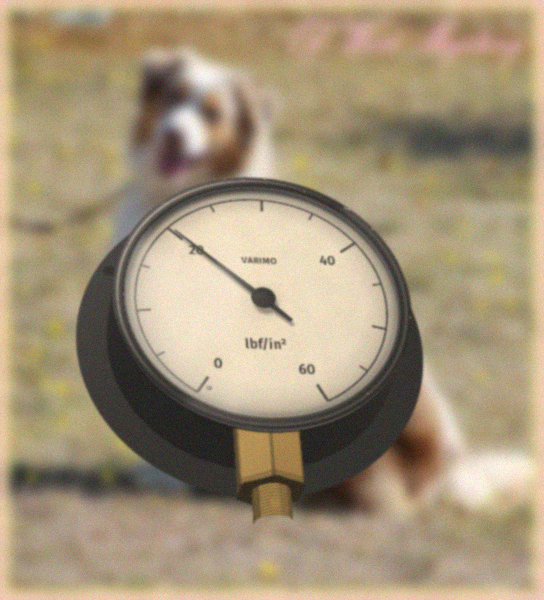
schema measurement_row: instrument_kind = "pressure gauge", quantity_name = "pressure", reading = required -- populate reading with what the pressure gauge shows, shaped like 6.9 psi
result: 20 psi
